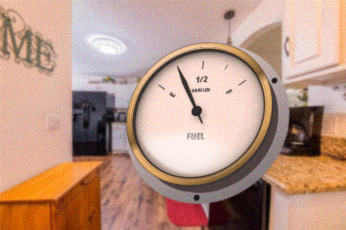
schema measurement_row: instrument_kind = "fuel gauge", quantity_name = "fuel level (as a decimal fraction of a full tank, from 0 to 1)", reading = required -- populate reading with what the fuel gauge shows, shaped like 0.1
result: 0.25
